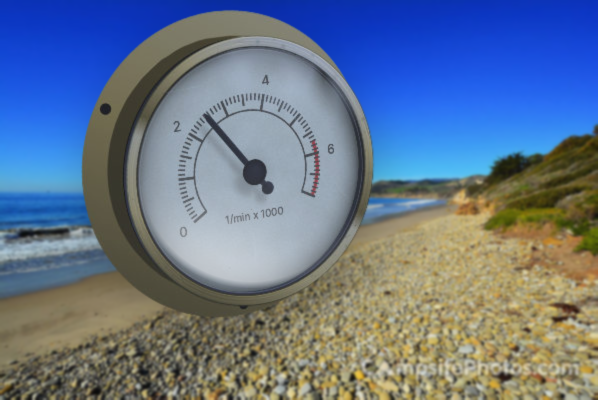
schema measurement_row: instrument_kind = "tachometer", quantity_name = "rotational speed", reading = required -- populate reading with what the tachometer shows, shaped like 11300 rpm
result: 2500 rpm
